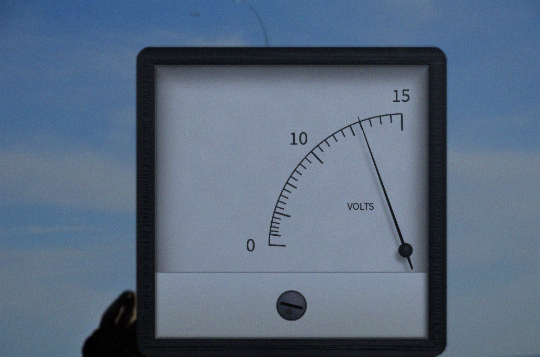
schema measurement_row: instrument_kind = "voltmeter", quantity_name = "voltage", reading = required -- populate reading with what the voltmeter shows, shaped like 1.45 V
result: 13 V
